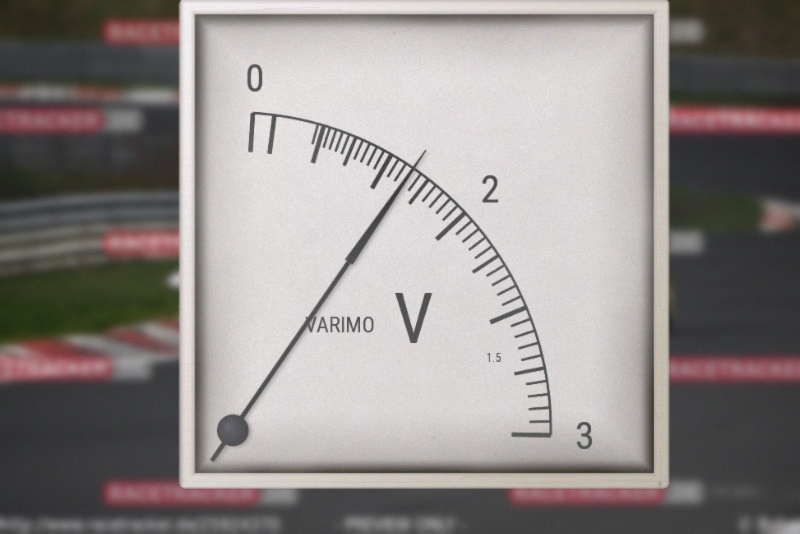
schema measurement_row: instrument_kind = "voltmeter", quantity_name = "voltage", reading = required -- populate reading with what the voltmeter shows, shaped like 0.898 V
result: 1.65 V
